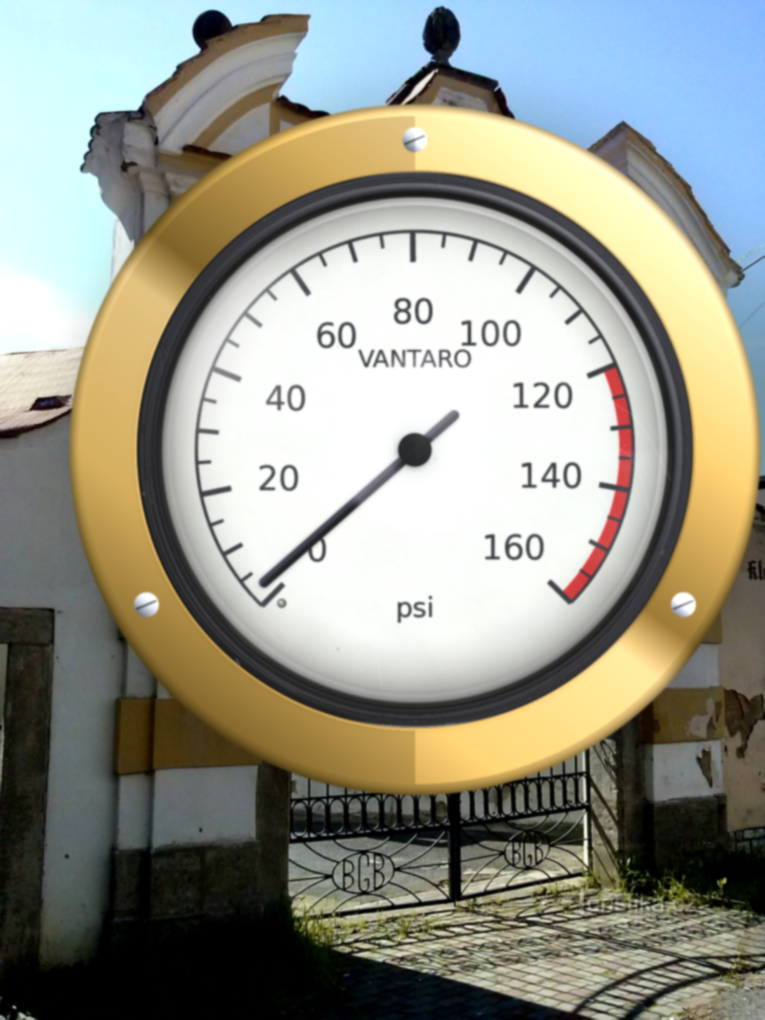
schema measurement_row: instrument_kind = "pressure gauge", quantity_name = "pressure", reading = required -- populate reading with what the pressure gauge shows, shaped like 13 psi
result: 2.5 psi
